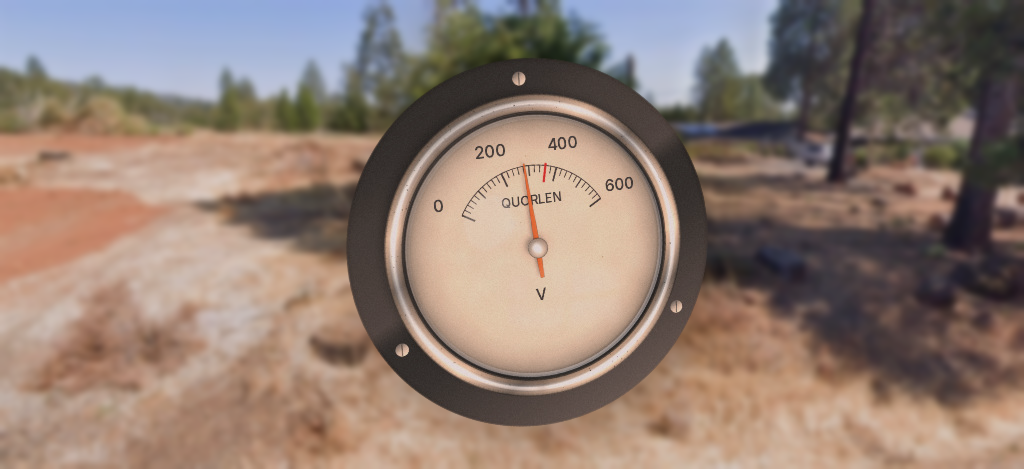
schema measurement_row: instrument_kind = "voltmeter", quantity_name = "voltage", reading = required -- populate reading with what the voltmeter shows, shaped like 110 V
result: 280 V
